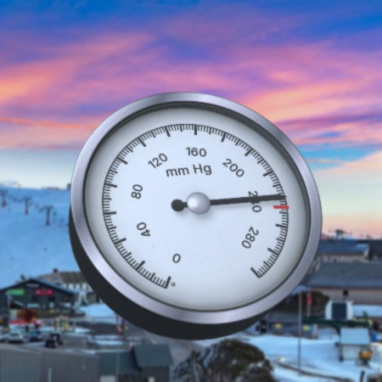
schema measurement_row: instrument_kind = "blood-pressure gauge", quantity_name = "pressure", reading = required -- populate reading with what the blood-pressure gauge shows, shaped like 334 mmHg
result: 240 mmHg
